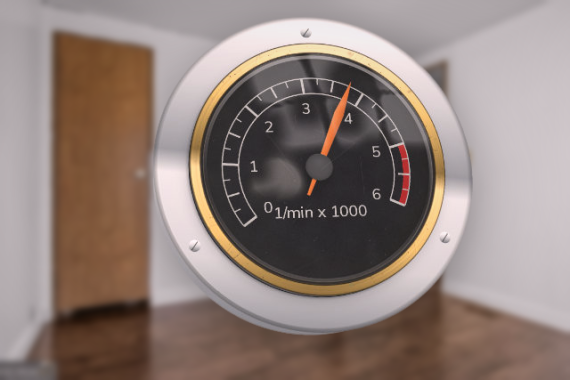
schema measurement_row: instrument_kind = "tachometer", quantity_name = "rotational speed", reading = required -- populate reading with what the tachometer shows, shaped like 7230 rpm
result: 3750 rpm
